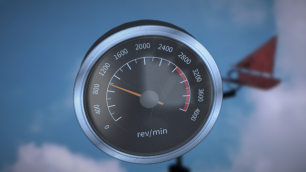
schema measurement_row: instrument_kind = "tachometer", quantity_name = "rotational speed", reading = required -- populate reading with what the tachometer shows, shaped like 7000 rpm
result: 1000 rpm
